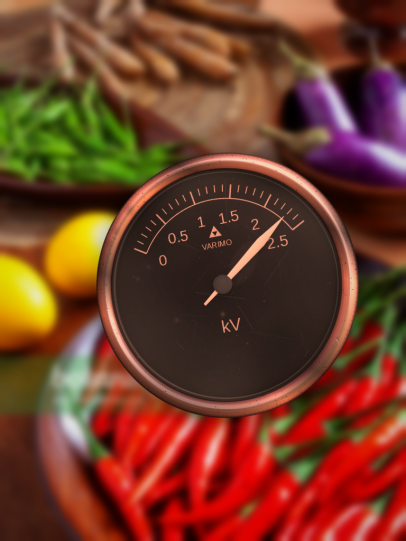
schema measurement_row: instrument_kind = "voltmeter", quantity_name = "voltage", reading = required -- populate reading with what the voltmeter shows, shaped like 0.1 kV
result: 2.3 kV
